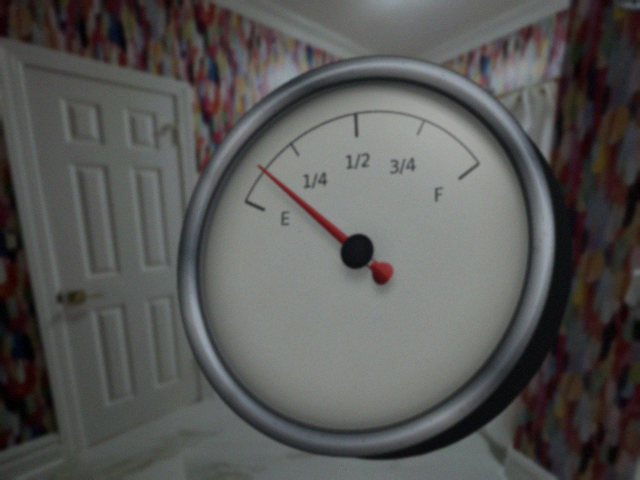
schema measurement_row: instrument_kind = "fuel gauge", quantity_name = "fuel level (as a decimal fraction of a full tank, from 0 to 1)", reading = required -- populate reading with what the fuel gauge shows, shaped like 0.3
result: 0.125
